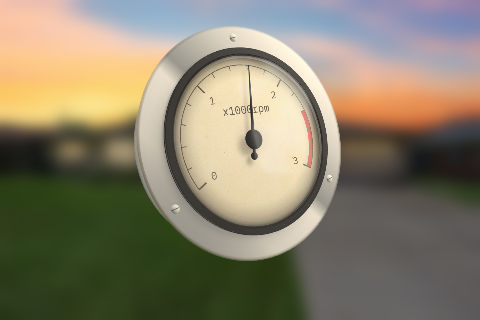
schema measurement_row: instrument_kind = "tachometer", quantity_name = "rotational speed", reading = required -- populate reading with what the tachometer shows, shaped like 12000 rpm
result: 1600 rpm
